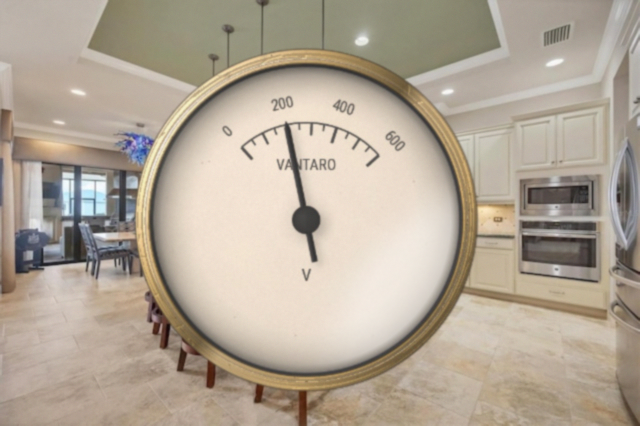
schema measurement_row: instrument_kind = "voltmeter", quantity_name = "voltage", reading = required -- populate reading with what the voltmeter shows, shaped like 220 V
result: 200 V
